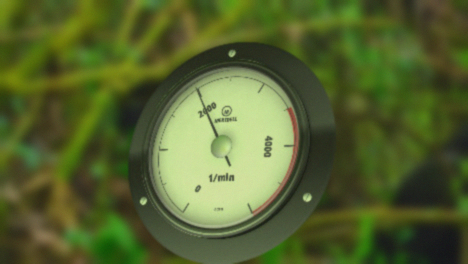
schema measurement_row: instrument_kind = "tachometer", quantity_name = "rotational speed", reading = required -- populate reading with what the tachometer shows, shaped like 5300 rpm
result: 2000 rpm
